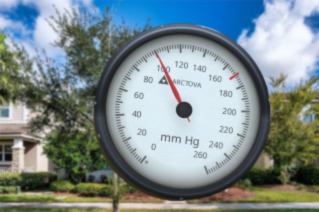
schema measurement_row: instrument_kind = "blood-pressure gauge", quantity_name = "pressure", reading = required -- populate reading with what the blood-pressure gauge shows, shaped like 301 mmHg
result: 100 mmHg
